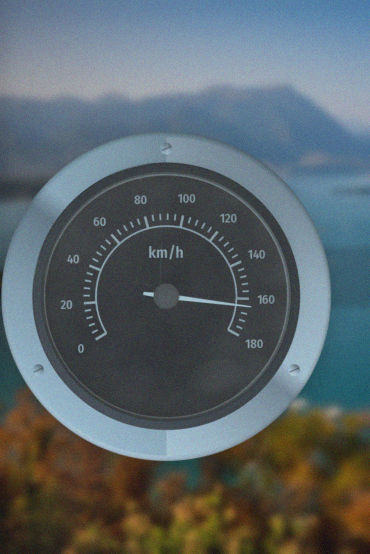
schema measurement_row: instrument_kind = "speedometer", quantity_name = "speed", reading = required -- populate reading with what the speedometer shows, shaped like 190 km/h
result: 164 km/h
